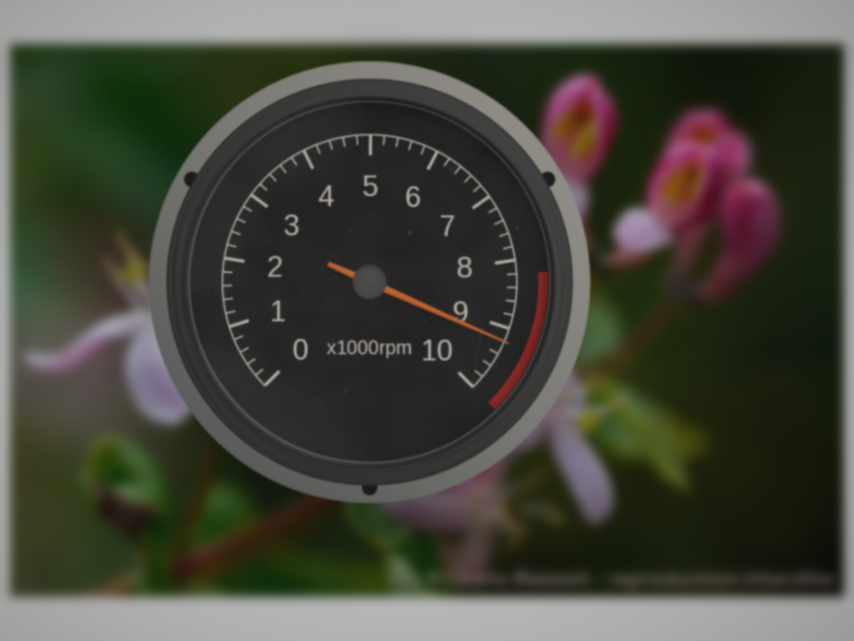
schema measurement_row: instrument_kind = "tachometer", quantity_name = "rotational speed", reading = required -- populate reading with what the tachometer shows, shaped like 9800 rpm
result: 9200 rpm
